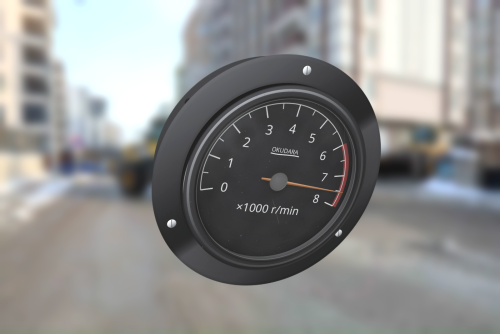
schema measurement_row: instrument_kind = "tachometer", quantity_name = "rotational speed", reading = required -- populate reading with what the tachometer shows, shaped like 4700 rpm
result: 7500 rpm
